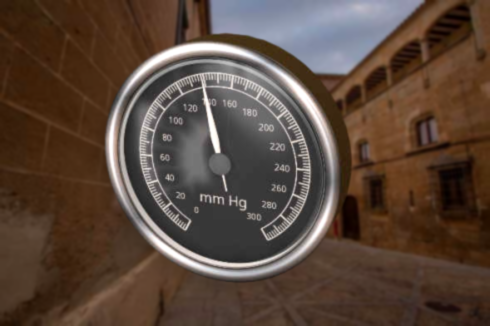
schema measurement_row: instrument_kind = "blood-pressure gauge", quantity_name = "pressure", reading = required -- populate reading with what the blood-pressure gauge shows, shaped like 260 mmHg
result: 140 mmHg
